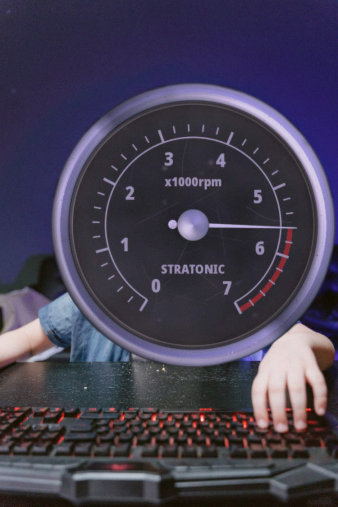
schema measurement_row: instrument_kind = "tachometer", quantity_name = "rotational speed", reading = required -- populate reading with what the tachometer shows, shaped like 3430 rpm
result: 5600 rpm
